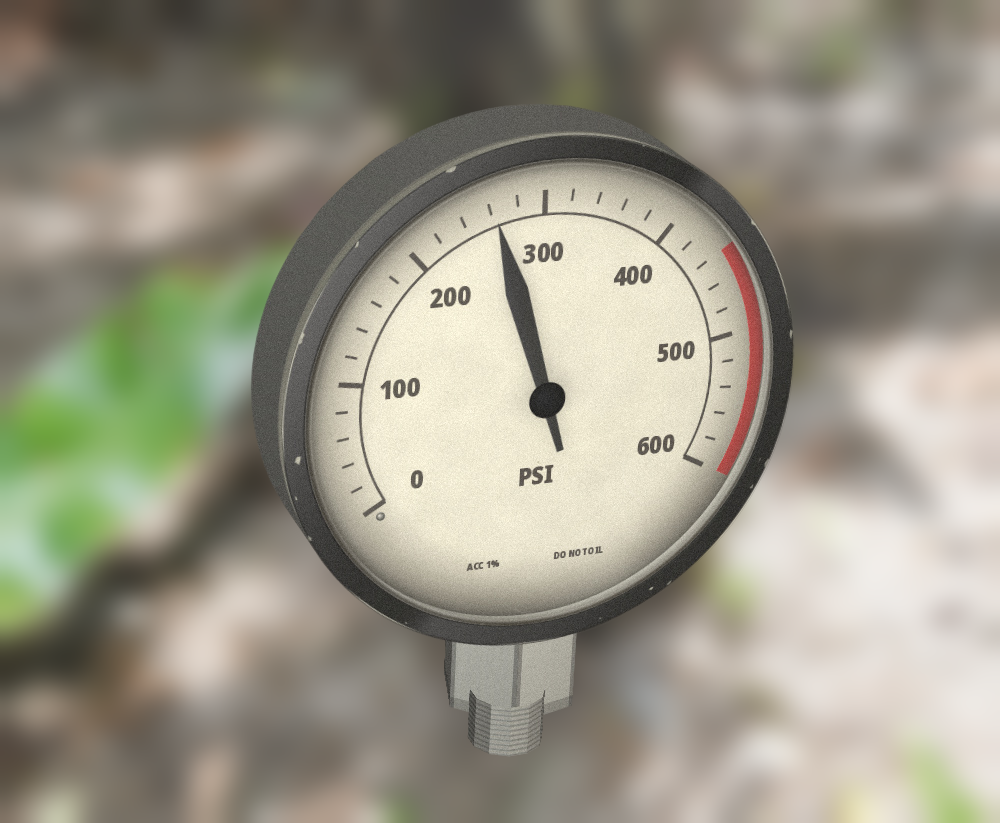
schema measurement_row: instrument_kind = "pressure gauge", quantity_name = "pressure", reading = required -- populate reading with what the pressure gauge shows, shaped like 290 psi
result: 260 psi
